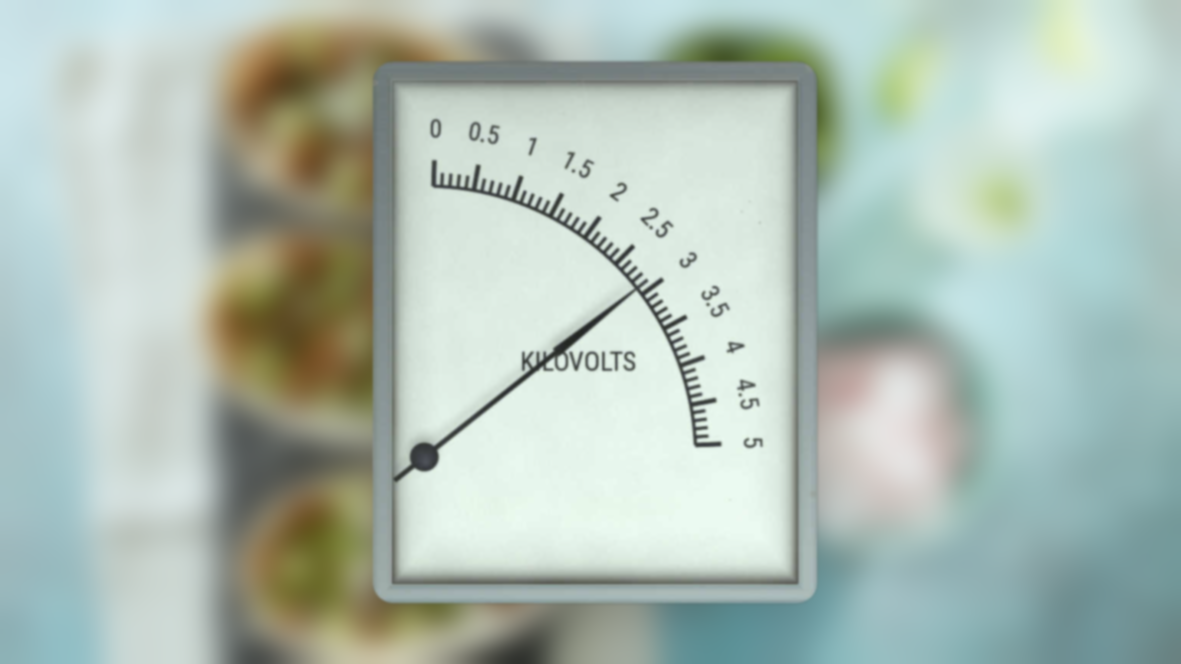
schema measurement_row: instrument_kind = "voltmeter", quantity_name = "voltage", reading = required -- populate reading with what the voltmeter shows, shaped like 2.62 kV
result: 2.9 kV
